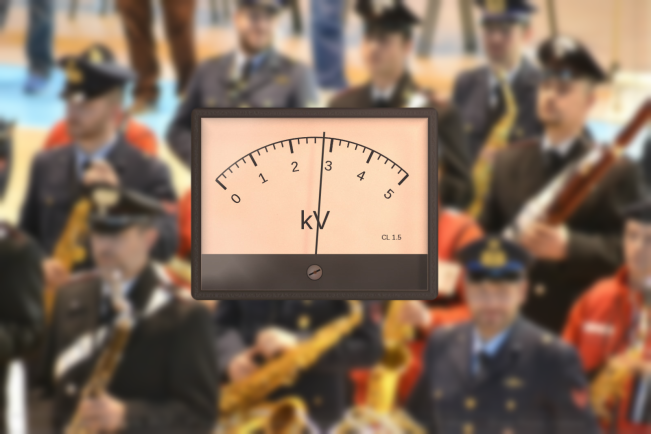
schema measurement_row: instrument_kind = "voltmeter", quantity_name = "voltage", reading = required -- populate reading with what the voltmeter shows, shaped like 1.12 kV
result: 2.8 kV
